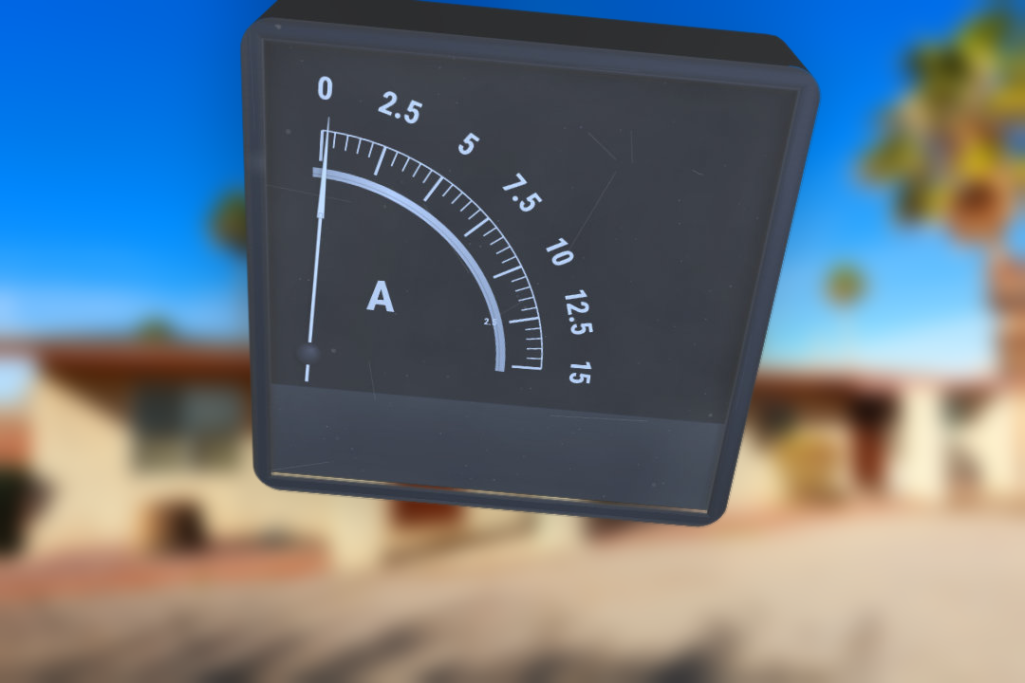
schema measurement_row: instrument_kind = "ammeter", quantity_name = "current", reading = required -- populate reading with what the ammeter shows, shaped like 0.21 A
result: 0.25 A
